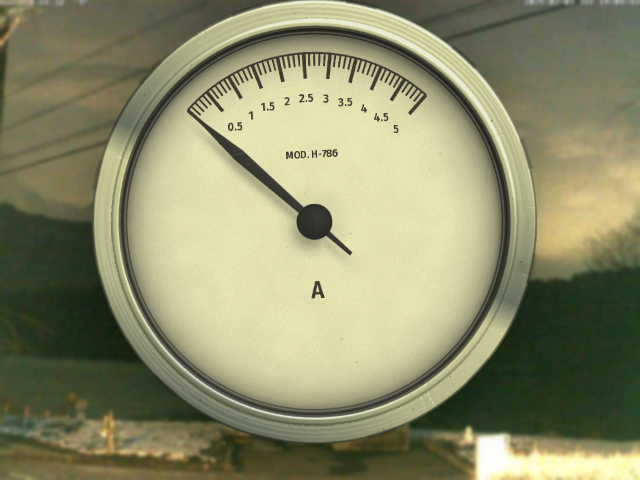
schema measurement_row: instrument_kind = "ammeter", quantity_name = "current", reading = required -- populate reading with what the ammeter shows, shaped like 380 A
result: 0 A
